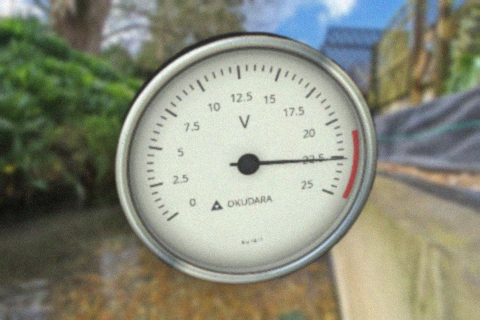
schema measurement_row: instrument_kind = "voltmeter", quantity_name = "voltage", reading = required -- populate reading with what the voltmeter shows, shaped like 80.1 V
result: 22.5 V
